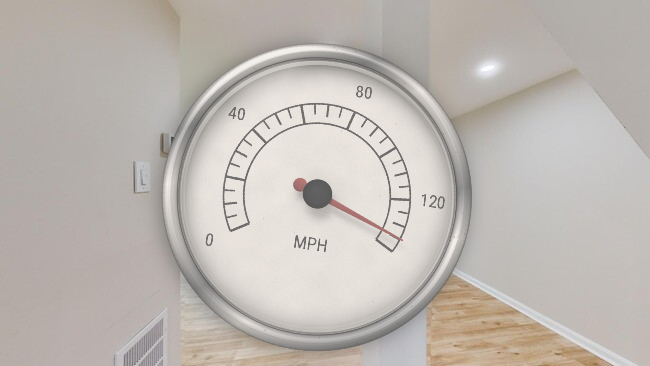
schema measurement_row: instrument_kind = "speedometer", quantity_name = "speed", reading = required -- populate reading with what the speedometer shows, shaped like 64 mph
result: 135 mph
